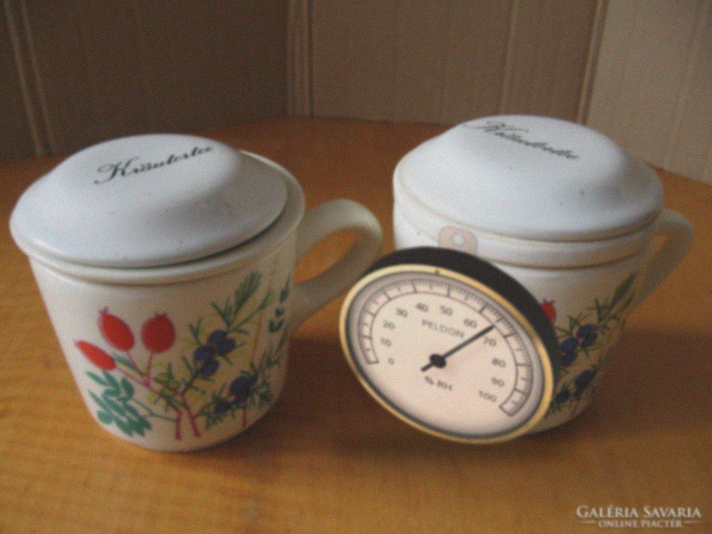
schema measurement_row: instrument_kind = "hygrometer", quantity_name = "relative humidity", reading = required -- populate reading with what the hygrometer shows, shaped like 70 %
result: 65 %
